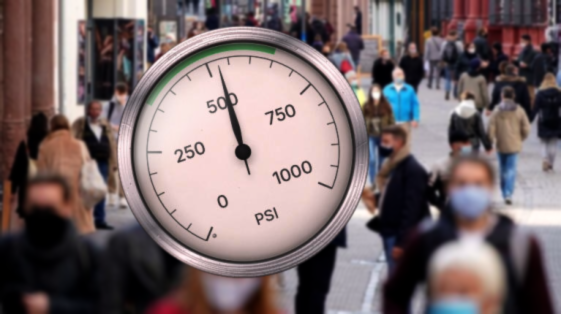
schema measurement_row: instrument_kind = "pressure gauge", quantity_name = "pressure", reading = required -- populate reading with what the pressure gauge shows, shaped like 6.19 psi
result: 525 psi
